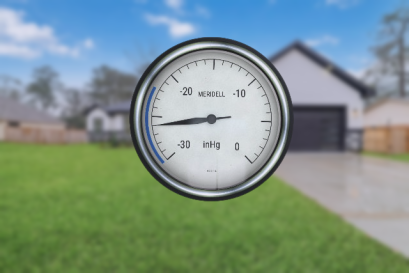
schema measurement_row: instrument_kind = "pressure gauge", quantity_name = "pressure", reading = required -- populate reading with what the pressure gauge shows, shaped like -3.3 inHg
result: -26 inHg
